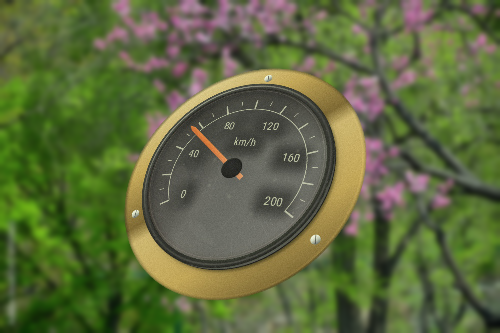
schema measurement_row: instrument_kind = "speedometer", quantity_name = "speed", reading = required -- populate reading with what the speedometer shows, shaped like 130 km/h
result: 55 km/h
